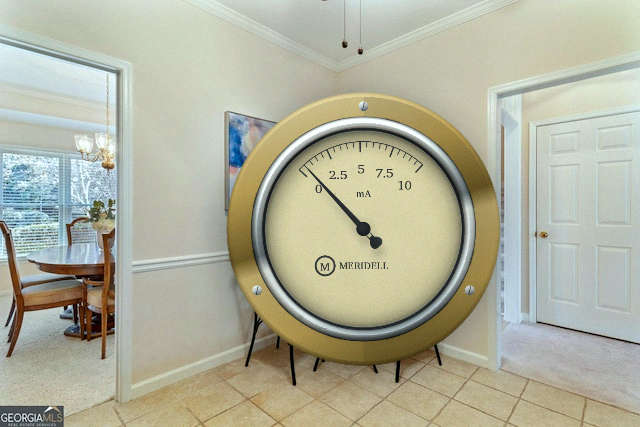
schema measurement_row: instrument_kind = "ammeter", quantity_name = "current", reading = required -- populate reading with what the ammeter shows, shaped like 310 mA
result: 0.5 mA
